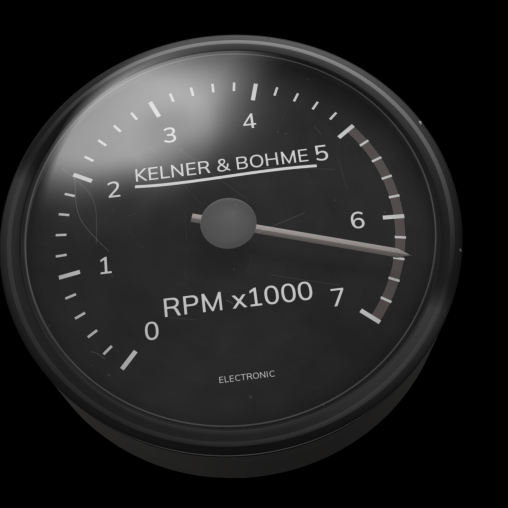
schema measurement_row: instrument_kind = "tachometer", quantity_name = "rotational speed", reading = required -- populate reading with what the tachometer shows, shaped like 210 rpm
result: 6400 rpm
